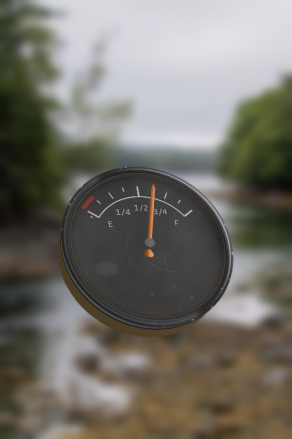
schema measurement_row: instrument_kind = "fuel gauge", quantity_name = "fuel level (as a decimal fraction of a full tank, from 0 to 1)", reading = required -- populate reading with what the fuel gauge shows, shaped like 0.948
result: 0.625
